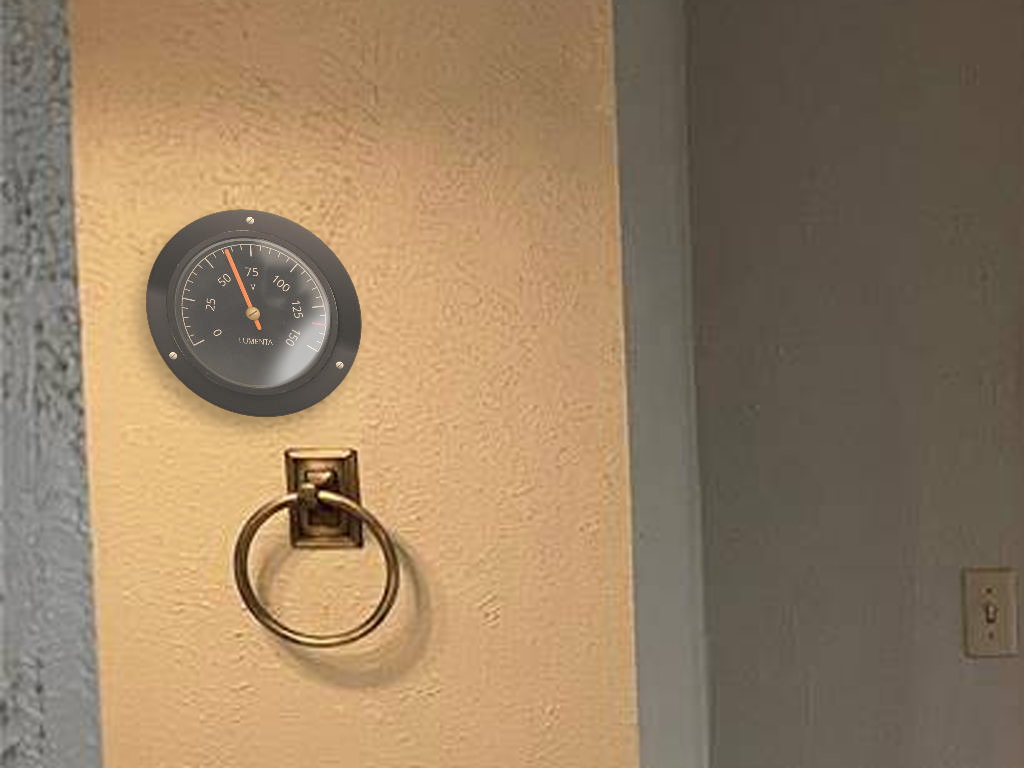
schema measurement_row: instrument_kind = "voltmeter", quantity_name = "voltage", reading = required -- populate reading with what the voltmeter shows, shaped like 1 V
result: 62.5 V
